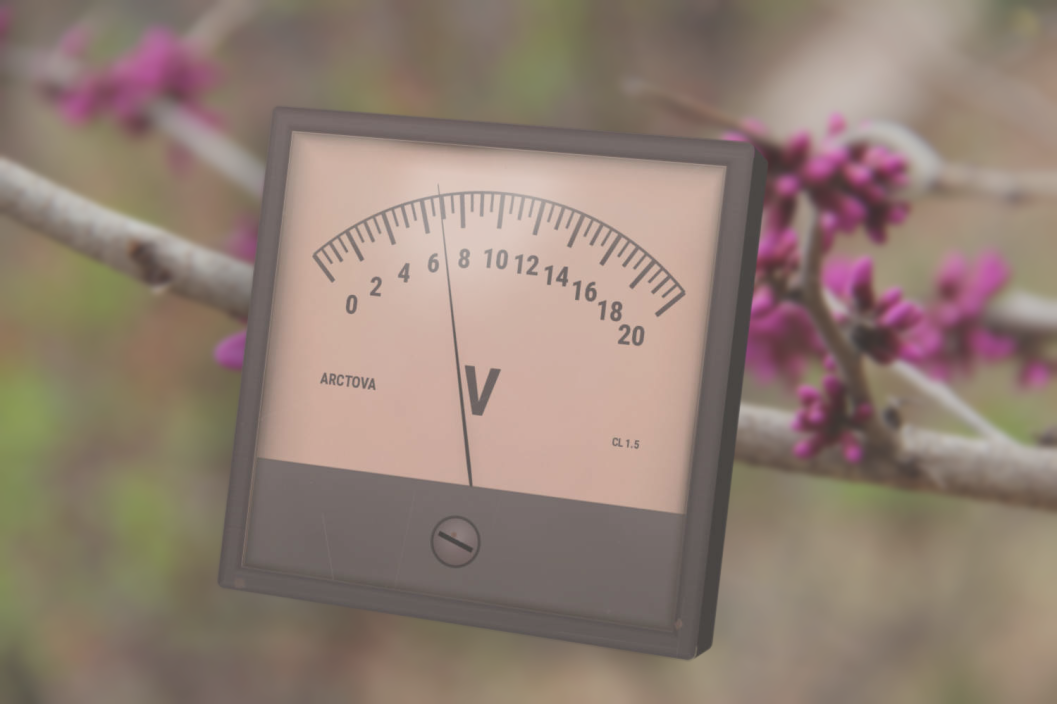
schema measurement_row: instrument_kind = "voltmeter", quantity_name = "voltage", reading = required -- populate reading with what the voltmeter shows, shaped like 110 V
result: 7 V
